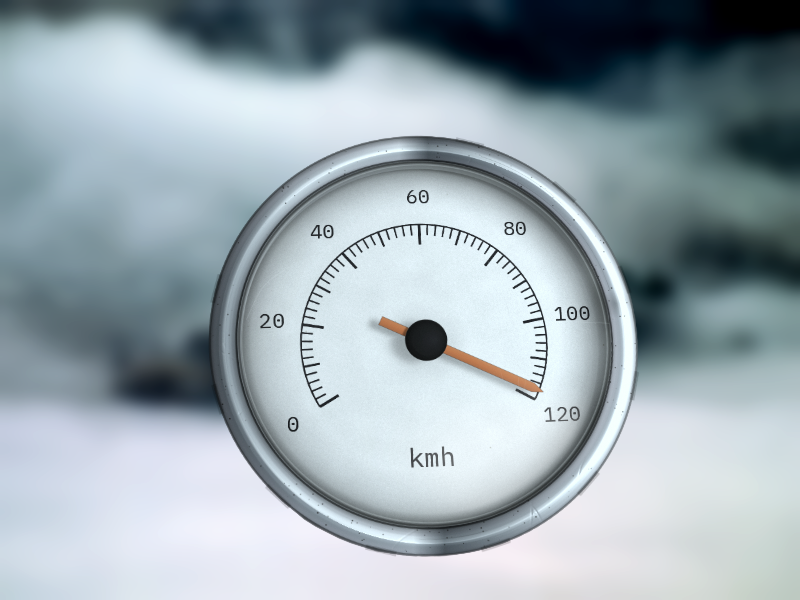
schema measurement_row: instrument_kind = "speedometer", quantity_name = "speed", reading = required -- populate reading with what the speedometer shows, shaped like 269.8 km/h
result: 118 km/h
